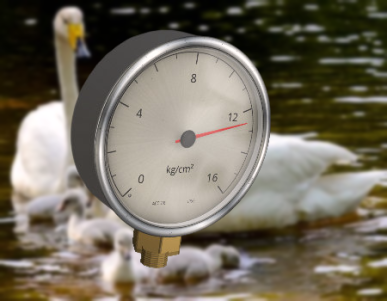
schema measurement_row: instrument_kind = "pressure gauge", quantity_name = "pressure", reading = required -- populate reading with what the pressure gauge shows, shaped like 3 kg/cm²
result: 12.5 kg/cm²
